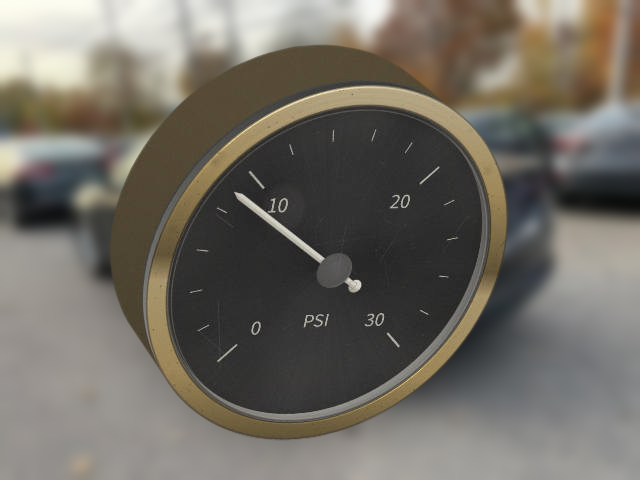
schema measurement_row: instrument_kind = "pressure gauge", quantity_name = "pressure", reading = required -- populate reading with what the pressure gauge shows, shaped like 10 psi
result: 9 psi
